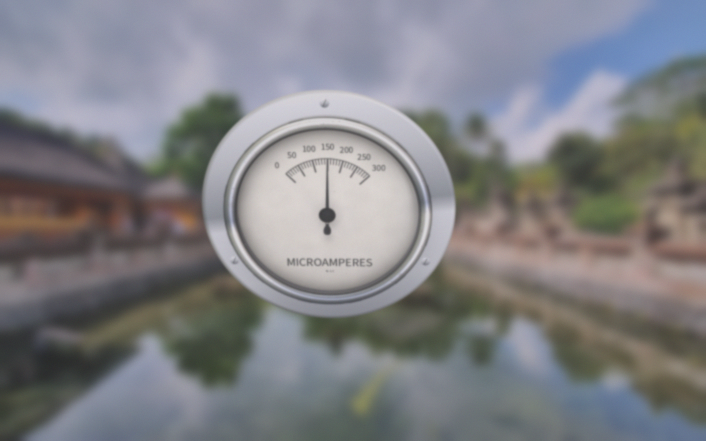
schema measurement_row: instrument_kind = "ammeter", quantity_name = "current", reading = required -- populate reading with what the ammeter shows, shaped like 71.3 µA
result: 150 µA
